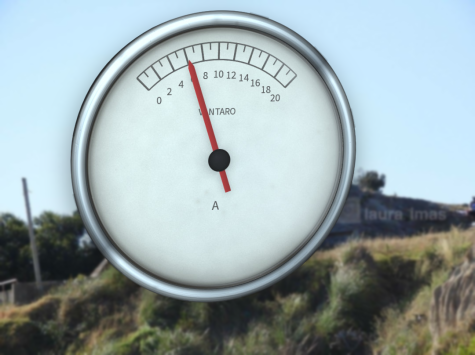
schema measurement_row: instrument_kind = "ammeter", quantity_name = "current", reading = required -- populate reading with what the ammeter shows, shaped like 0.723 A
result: 6 A
